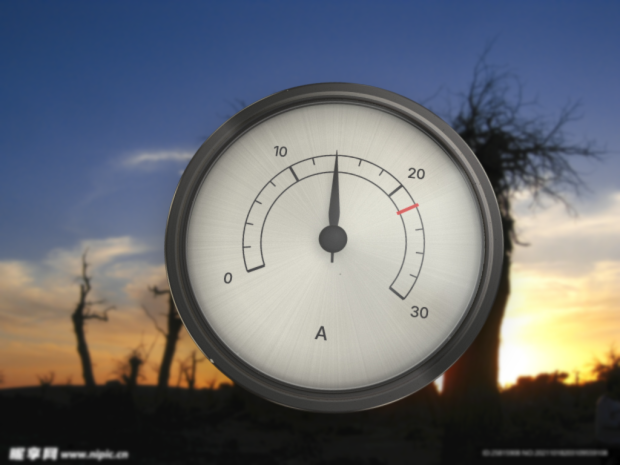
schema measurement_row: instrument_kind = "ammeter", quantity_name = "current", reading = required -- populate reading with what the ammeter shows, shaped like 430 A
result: 14 A
